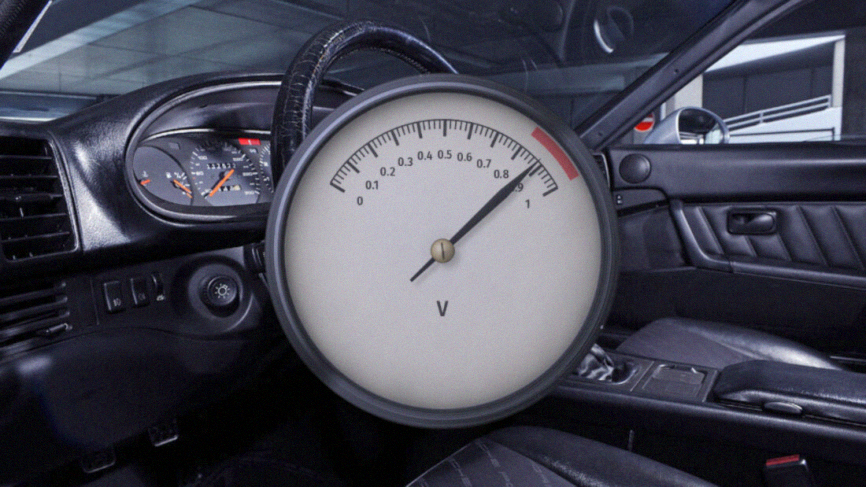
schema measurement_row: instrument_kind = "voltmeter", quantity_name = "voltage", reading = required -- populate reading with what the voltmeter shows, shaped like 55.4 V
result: 0.88 V
